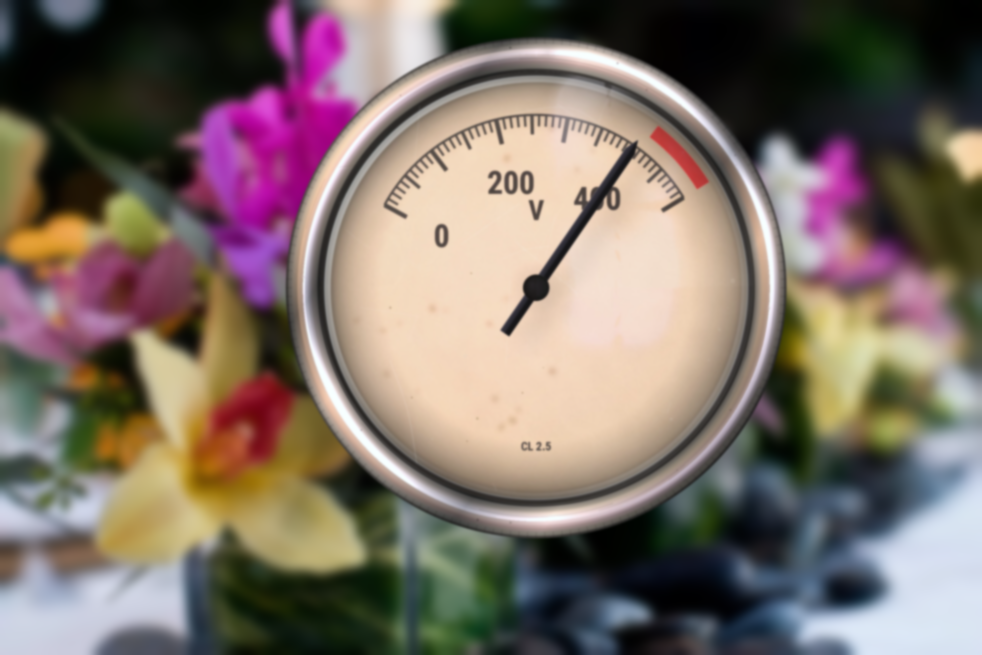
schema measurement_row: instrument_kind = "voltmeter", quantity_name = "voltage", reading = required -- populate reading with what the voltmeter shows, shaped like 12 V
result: 400 V
